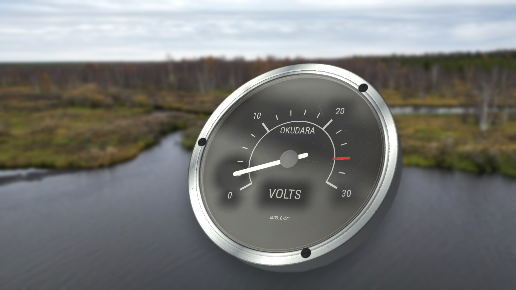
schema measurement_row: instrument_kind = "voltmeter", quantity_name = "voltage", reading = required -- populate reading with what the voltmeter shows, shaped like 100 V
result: 2 V
